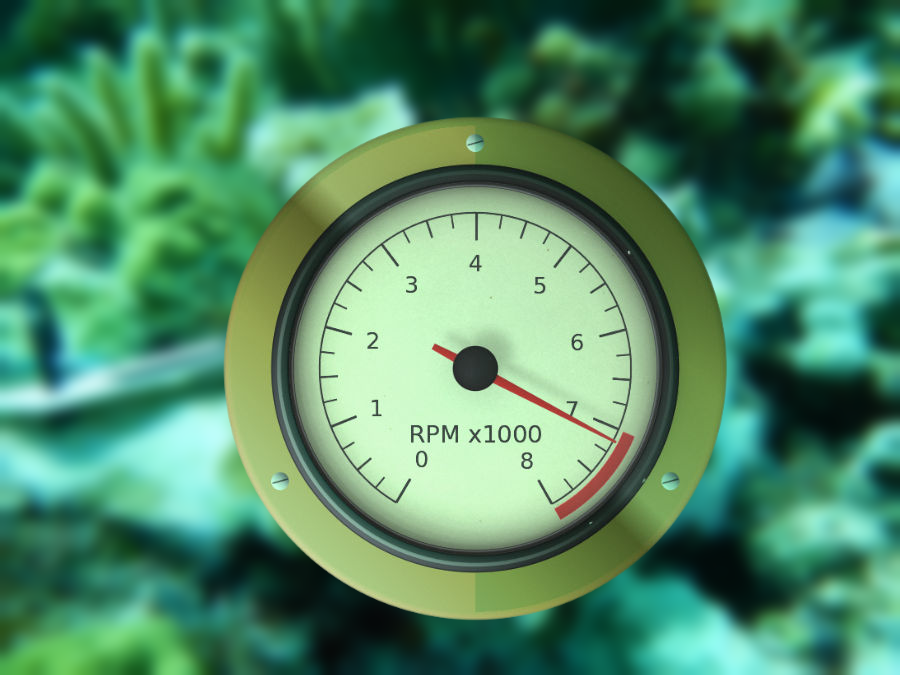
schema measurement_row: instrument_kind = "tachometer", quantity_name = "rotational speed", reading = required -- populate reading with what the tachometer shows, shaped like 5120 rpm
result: 7125 rpm
